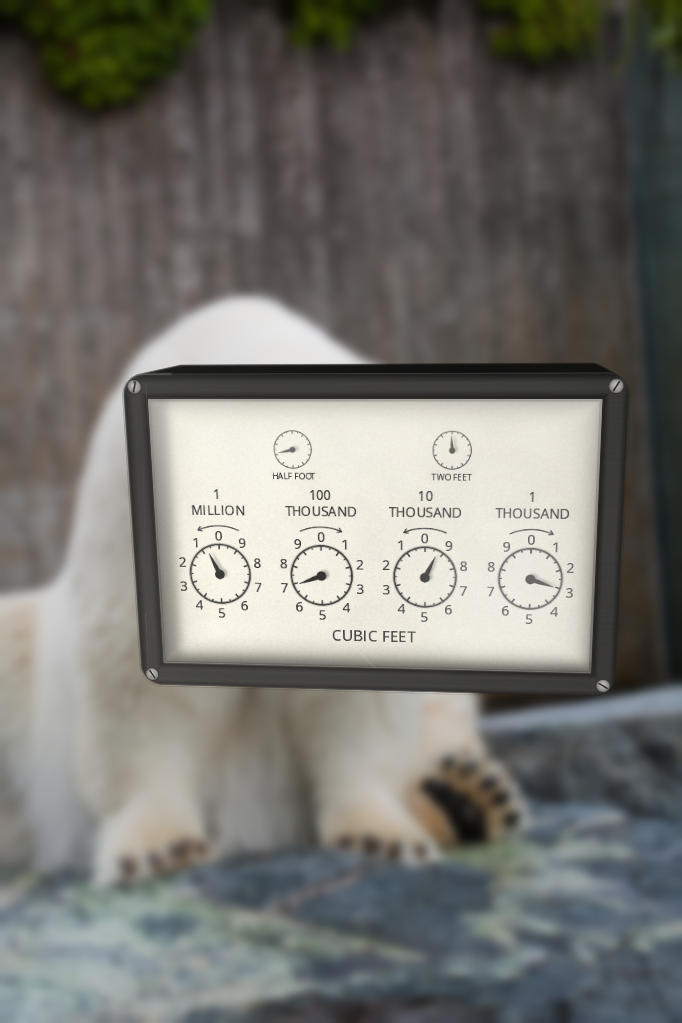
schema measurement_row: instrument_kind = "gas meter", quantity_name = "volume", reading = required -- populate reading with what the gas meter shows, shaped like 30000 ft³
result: 69300 ft³
